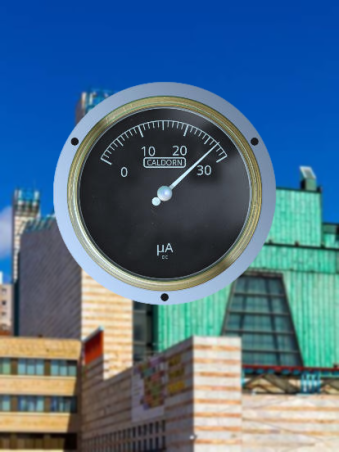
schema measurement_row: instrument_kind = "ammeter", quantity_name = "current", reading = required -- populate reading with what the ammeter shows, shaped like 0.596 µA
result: 27 µA
